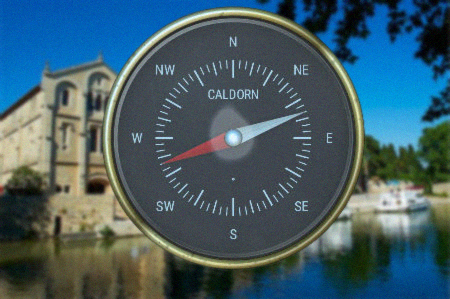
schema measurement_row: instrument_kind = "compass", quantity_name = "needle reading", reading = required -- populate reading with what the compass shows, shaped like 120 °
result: 250 °
